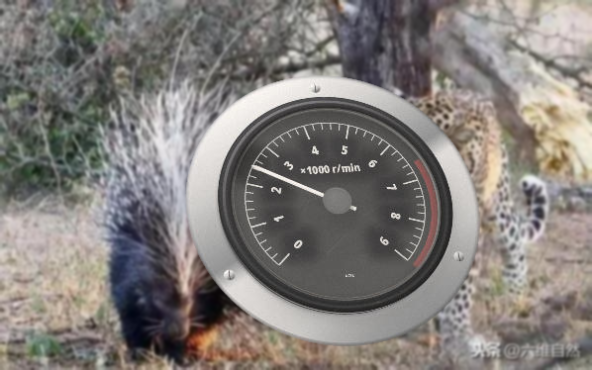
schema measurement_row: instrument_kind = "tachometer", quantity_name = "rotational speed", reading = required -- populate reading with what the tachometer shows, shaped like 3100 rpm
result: 2400 rpm
